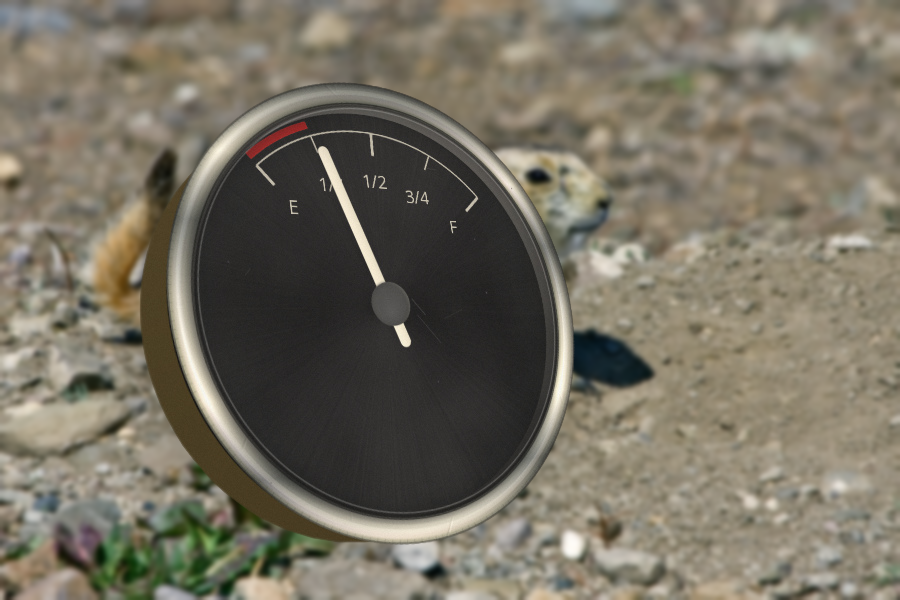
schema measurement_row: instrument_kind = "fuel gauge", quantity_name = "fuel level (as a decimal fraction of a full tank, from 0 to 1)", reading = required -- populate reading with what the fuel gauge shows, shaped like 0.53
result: 0.25
